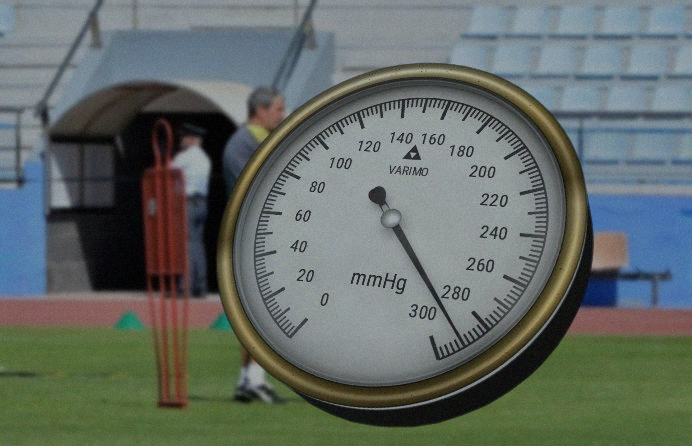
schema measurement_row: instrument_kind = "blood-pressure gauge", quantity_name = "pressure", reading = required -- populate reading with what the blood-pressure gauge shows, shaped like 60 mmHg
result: 290 mmHg
